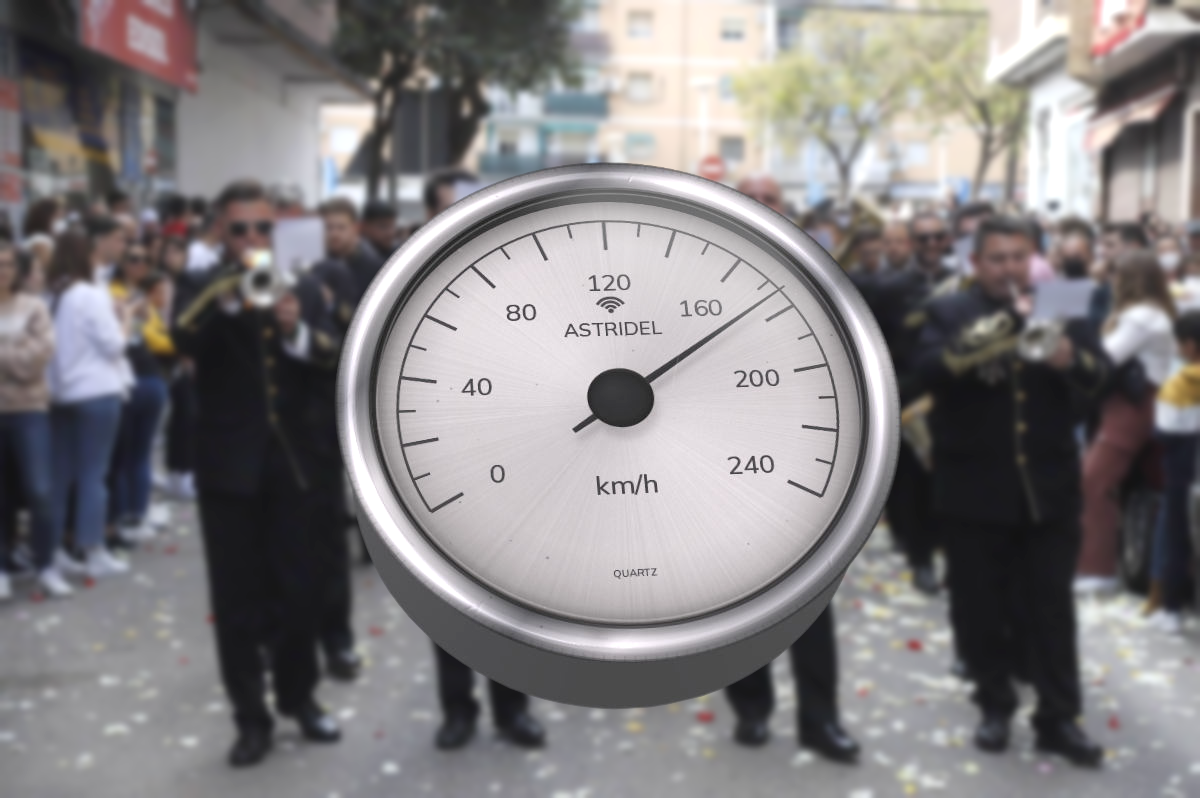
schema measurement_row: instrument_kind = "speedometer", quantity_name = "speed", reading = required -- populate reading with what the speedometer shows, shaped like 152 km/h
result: 175 km/h
